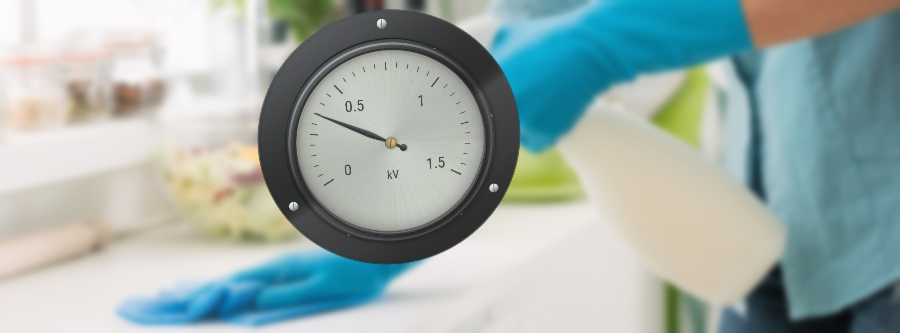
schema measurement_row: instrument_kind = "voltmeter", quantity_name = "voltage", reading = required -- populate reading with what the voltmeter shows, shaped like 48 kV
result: 0.35 kV
